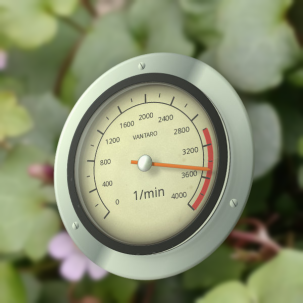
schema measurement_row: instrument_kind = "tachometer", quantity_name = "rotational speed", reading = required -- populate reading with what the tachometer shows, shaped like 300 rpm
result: 3500 rpm
